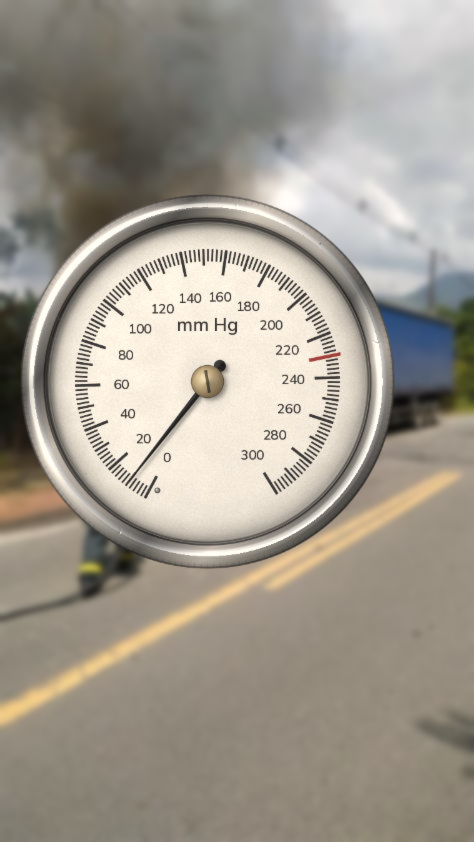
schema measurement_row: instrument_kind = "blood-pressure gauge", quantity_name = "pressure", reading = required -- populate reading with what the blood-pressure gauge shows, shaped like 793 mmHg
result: 10 mmHg
